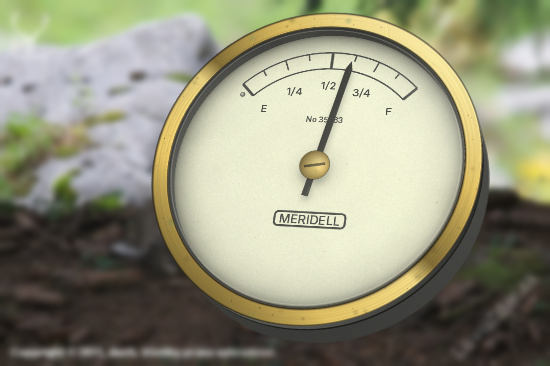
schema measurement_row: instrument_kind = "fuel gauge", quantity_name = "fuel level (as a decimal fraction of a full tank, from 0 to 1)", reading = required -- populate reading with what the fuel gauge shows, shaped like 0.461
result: 0.625
